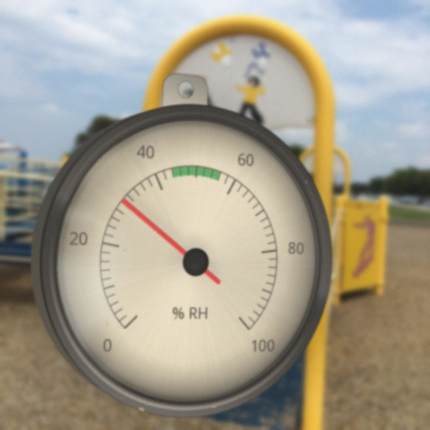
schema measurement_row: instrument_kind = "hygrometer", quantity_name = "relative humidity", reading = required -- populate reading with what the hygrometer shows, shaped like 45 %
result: 30 %
